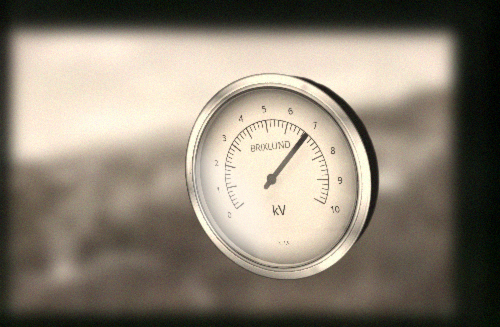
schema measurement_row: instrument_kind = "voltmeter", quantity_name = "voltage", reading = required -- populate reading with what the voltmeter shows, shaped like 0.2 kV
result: 7 kV
